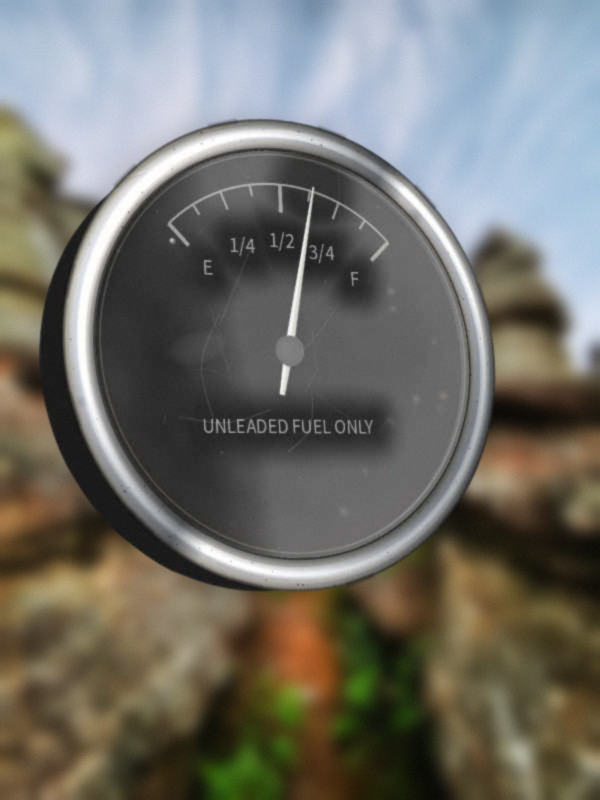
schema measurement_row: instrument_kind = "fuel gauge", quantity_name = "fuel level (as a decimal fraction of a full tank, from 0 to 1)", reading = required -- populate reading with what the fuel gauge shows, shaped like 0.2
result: 0.625
